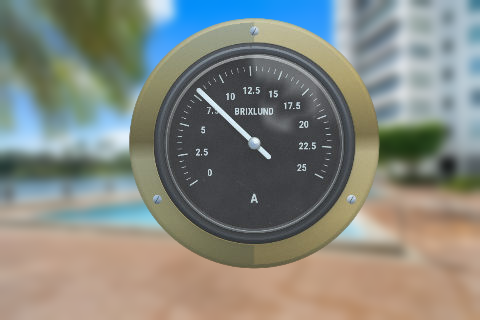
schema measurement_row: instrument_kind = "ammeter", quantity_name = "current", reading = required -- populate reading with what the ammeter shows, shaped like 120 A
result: 8 A
